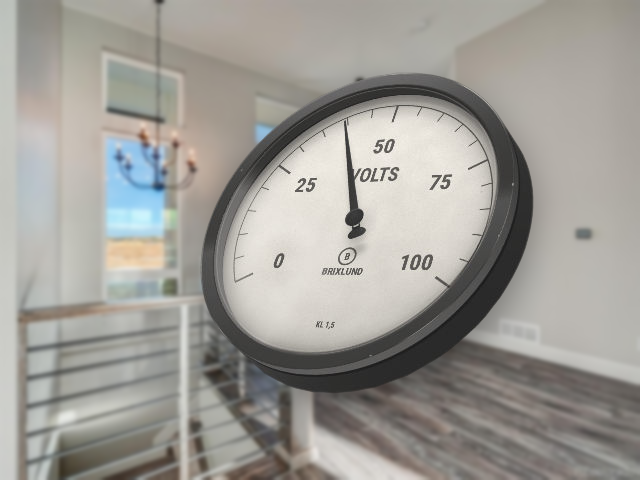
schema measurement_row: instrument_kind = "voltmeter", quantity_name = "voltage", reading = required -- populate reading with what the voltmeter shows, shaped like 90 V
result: 40 V
